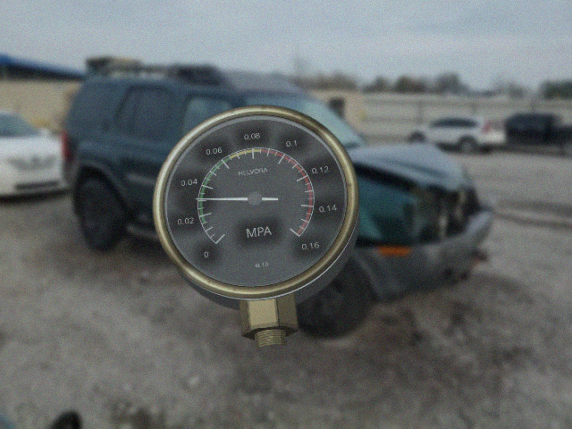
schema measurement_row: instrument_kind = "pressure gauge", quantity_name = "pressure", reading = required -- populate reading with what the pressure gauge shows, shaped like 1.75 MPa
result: 0.03 MPa
